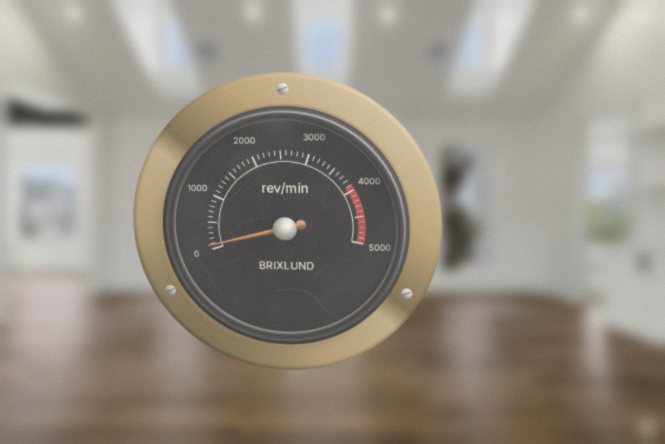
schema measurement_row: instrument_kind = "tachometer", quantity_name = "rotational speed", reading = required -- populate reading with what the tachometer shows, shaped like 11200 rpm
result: 100 rpm
